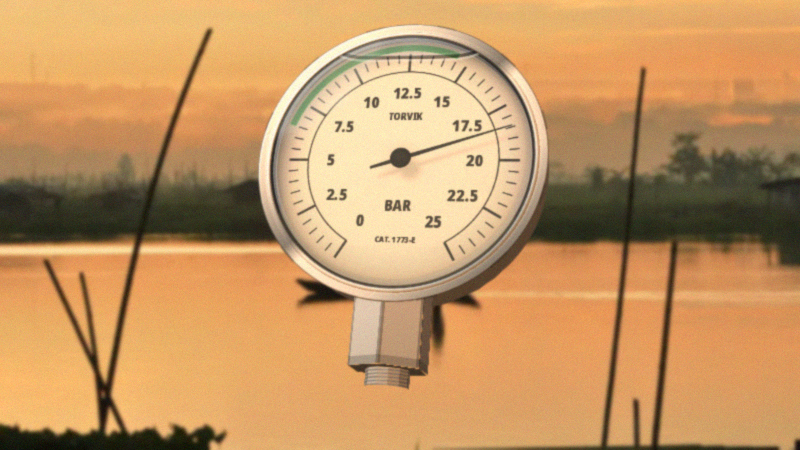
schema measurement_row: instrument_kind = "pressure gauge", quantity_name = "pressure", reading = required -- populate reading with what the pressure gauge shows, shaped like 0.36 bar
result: 18.5 bar
